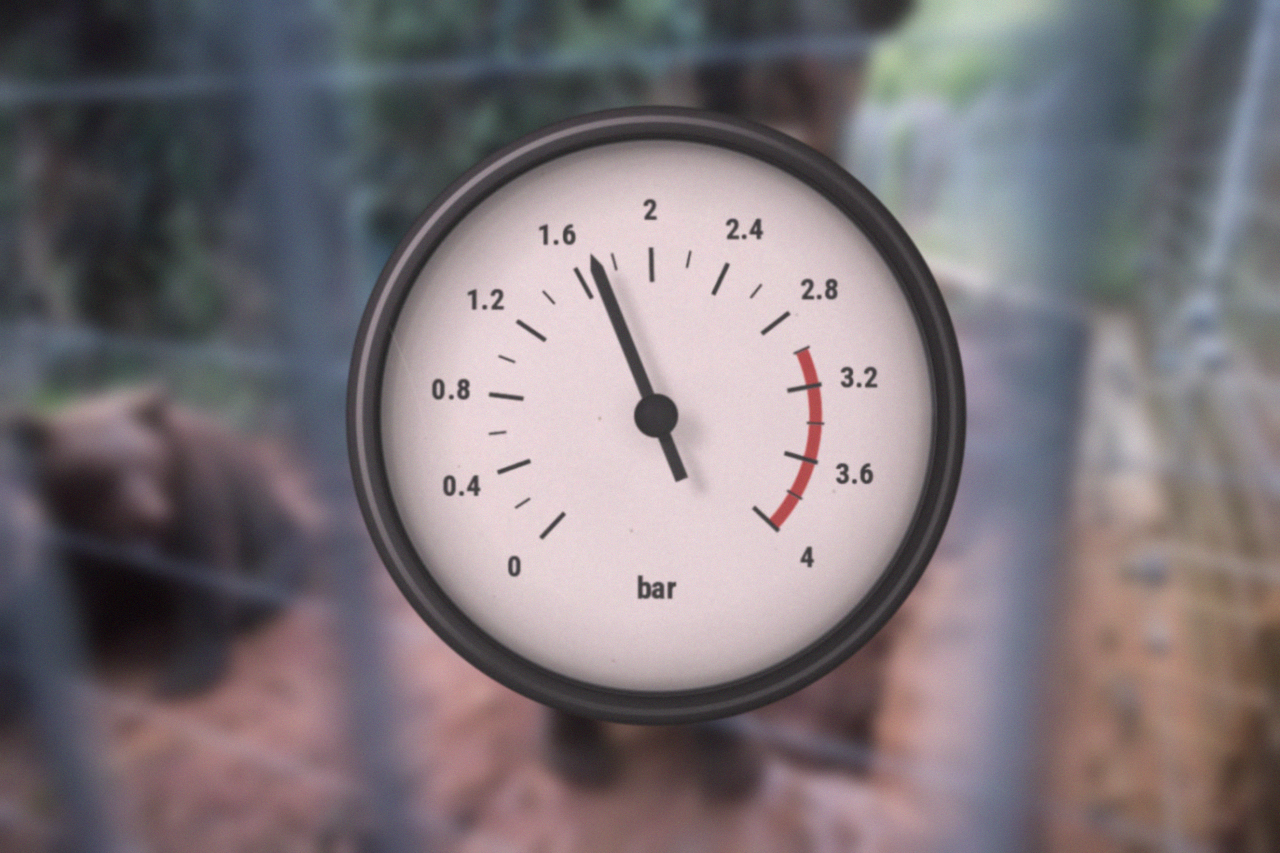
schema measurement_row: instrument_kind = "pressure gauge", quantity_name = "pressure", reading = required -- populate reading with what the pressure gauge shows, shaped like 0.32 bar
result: 1.7 bar
